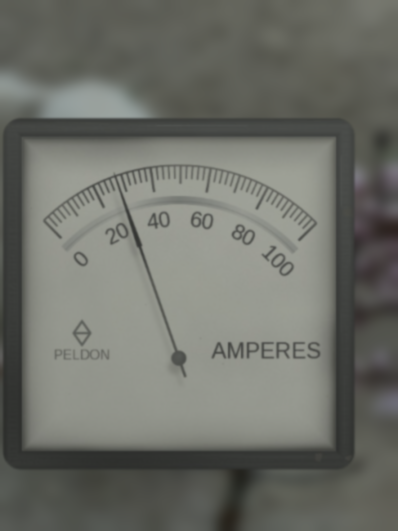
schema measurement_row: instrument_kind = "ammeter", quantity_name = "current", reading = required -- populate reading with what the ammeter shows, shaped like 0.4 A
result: 28 A
